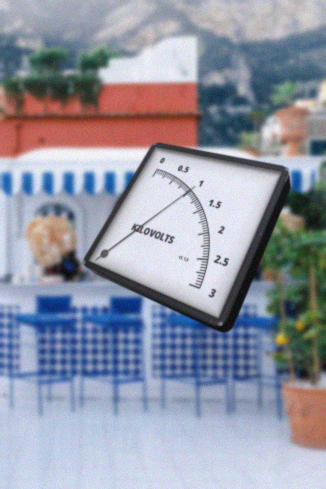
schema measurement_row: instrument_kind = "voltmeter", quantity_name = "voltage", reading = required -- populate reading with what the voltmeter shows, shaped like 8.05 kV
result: 1 kV
